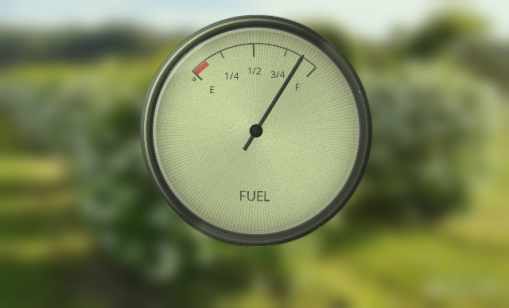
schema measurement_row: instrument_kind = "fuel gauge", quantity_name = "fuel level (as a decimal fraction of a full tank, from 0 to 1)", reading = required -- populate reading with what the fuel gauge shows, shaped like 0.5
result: 0.875
